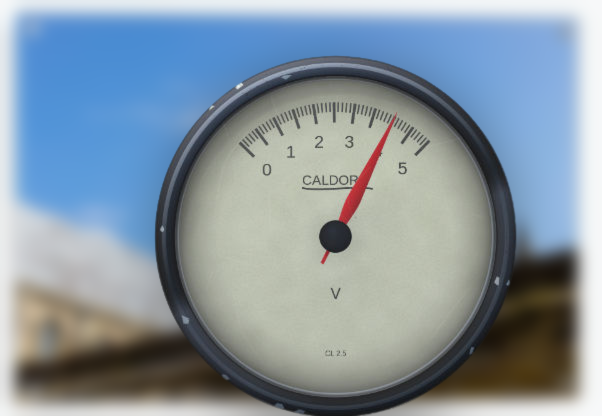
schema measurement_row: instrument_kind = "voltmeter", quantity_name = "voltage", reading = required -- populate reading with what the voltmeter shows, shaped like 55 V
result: 4 V
